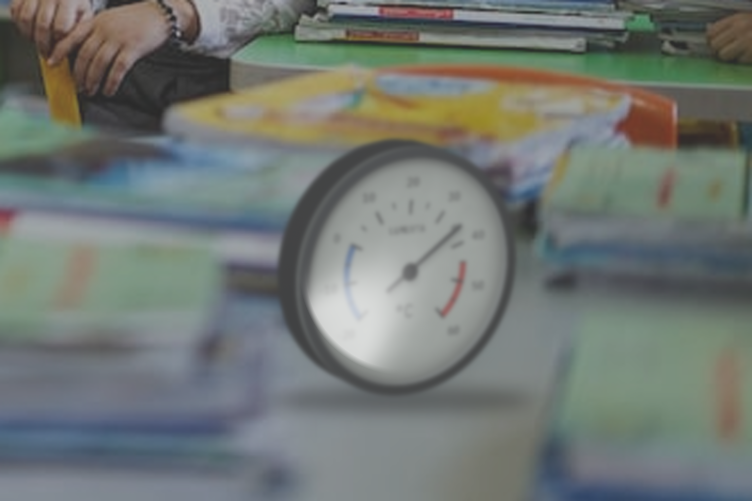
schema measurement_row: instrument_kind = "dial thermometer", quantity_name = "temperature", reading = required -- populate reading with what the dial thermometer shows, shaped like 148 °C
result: 35 °C
